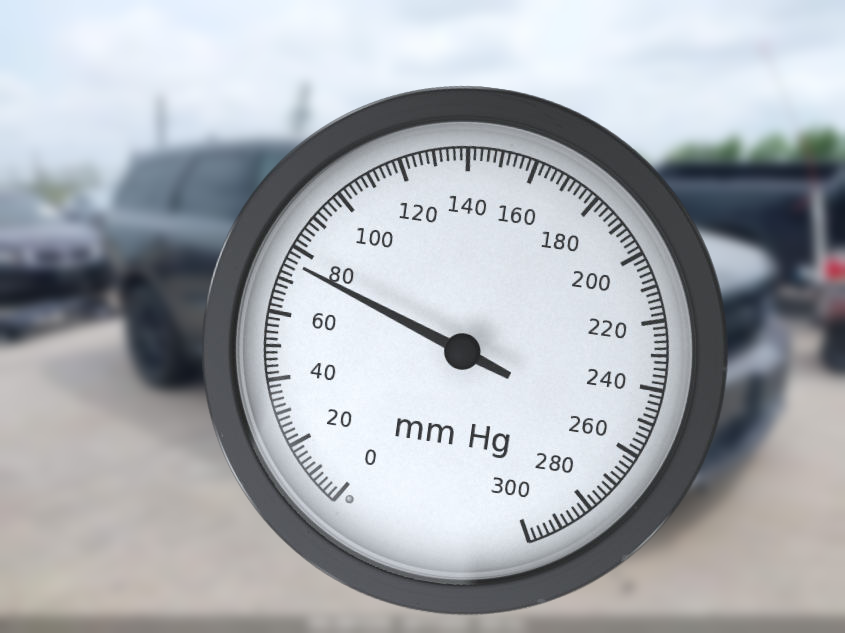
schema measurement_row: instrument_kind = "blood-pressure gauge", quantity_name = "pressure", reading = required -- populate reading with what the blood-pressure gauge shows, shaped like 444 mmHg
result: 76 mmHg
